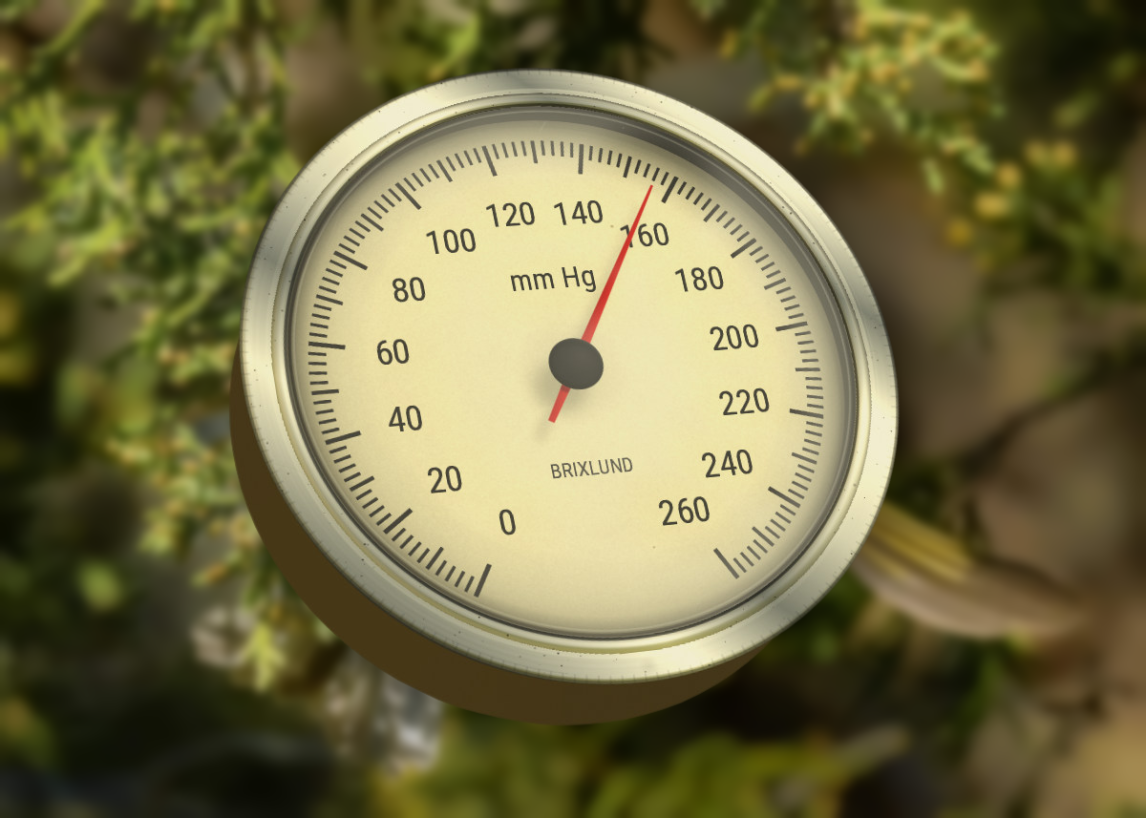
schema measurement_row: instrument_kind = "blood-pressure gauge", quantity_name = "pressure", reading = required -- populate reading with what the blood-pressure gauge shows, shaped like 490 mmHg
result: 156 mmHg
